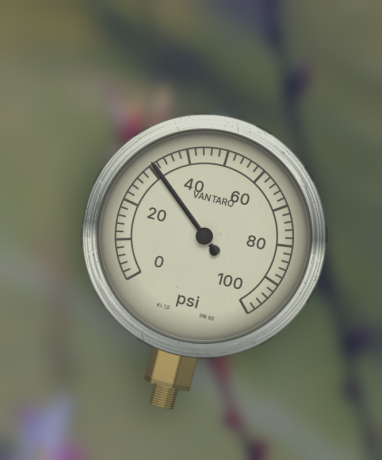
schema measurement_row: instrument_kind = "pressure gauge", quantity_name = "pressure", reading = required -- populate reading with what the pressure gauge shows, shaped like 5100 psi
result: 31 psi
